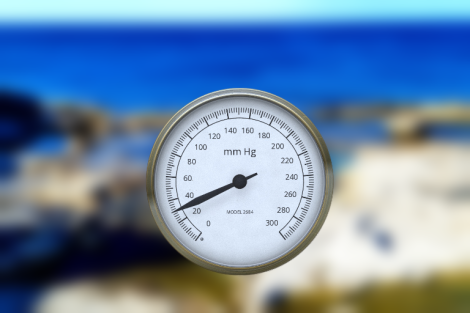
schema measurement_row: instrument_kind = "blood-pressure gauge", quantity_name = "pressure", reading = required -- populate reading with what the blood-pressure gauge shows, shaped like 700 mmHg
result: 30 mmHg
